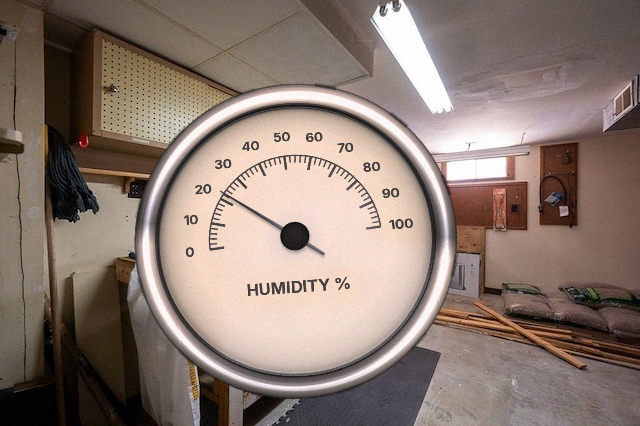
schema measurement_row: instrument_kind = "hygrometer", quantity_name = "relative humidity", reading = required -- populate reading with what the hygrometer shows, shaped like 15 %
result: 22 %
